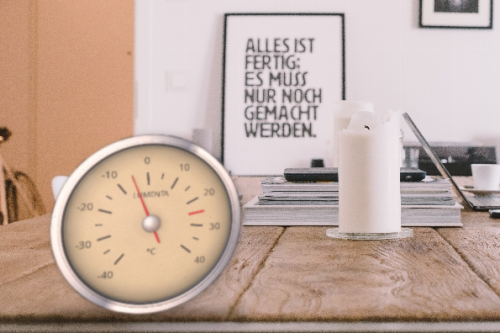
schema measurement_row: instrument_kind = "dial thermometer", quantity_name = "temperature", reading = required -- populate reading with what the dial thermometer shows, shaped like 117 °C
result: -5 °C
